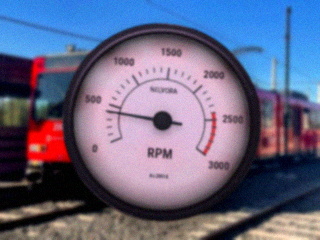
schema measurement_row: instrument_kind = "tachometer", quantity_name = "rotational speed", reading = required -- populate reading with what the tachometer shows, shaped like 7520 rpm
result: 400 rpm
